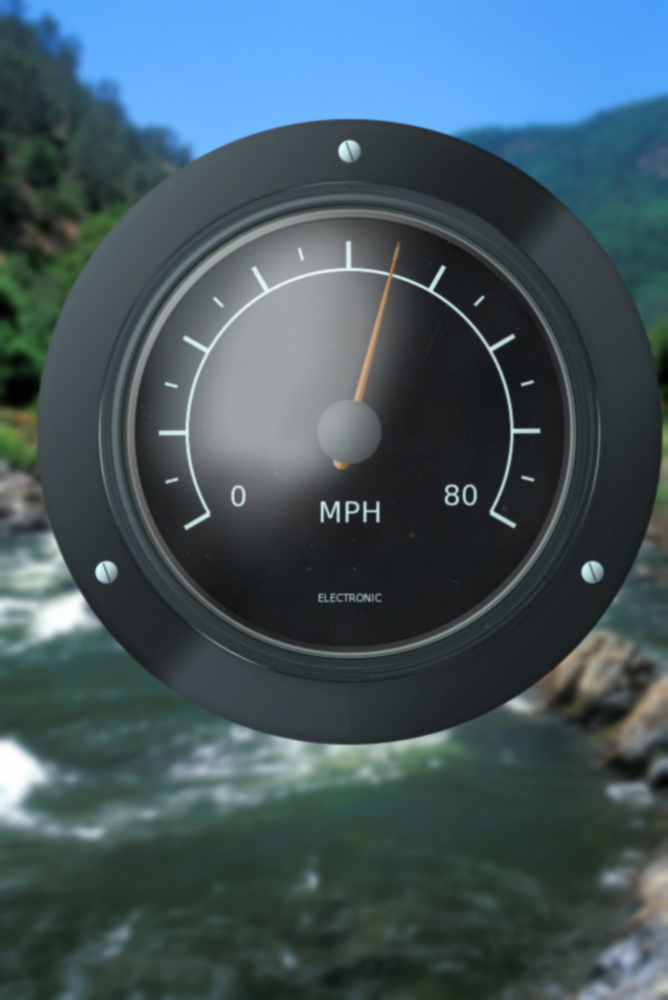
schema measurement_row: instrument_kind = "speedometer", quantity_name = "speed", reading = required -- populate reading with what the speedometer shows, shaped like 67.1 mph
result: 45 mph
